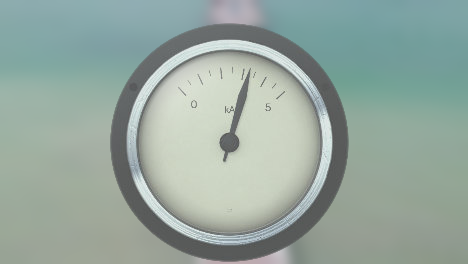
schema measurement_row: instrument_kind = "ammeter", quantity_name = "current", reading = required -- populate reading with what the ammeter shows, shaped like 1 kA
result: 3.25 kA
